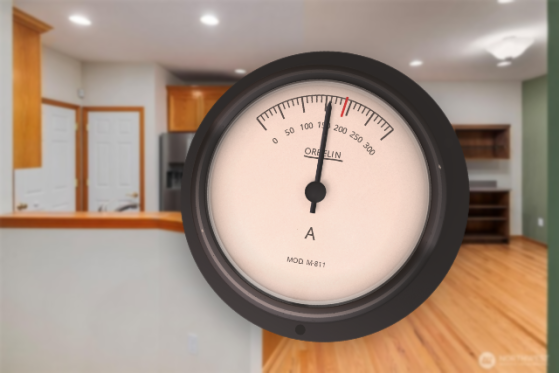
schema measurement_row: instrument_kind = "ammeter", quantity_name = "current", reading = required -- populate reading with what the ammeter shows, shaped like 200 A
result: 160 A
